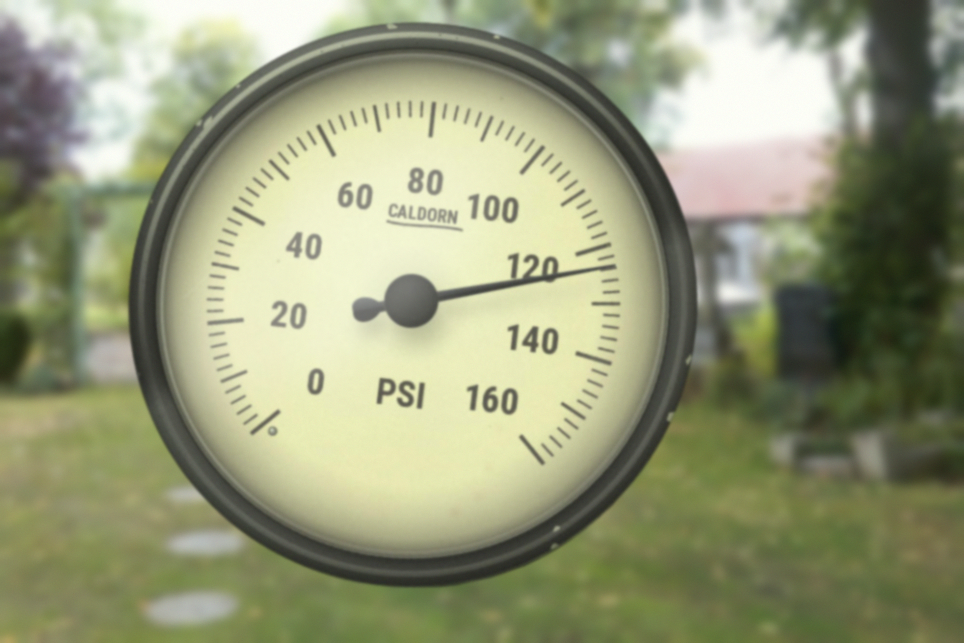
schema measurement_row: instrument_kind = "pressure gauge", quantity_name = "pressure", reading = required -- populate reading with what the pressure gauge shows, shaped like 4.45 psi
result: 124 psi
